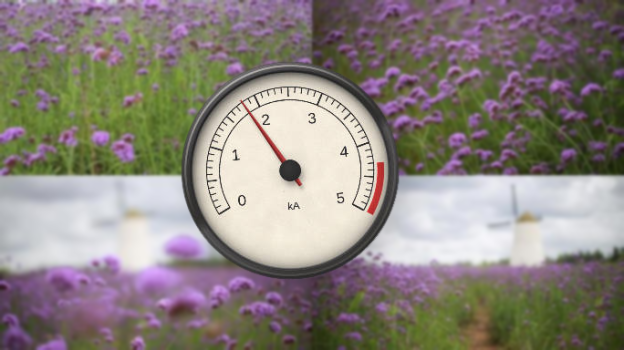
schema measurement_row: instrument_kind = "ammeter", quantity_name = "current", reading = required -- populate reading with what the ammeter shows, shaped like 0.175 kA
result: 1.8 kA
